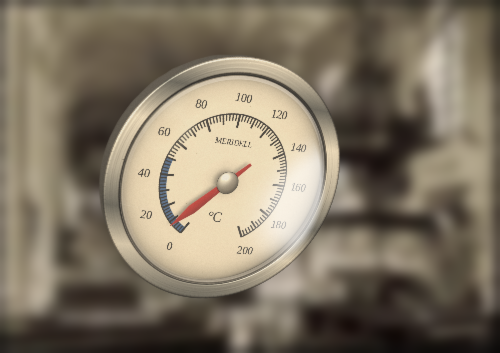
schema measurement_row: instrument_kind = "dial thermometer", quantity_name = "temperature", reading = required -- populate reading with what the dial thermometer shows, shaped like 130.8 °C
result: 10 °C
